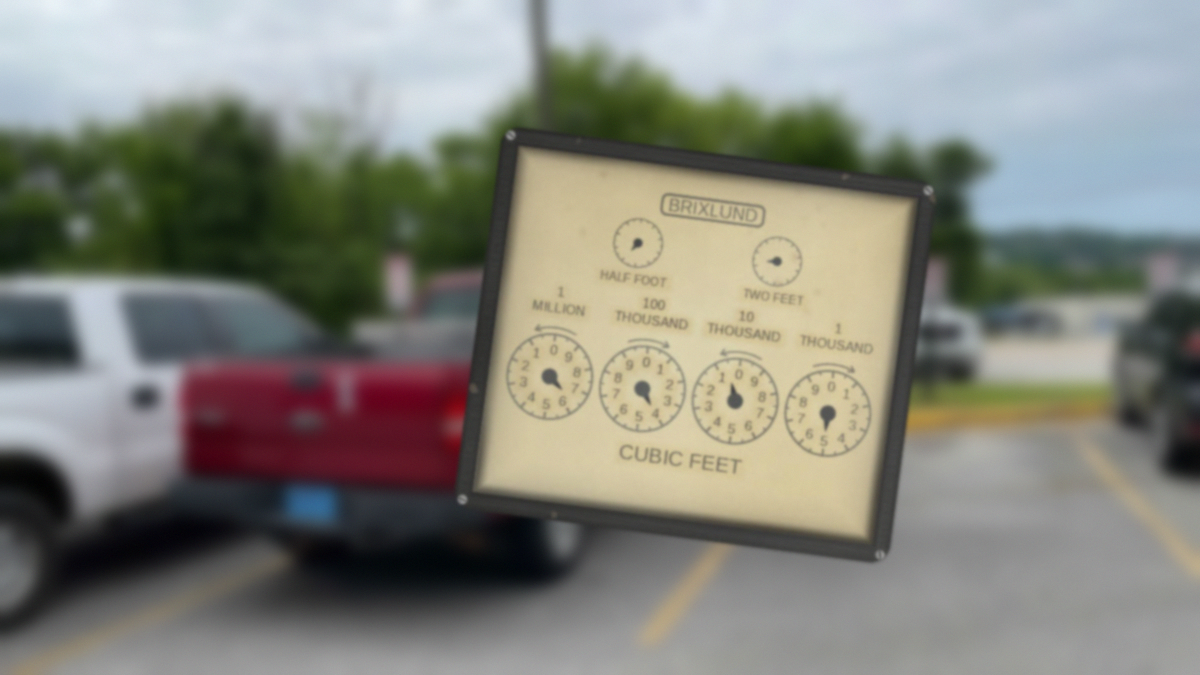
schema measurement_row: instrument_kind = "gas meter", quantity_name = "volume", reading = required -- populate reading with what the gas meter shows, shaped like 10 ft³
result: 640500 ft³
